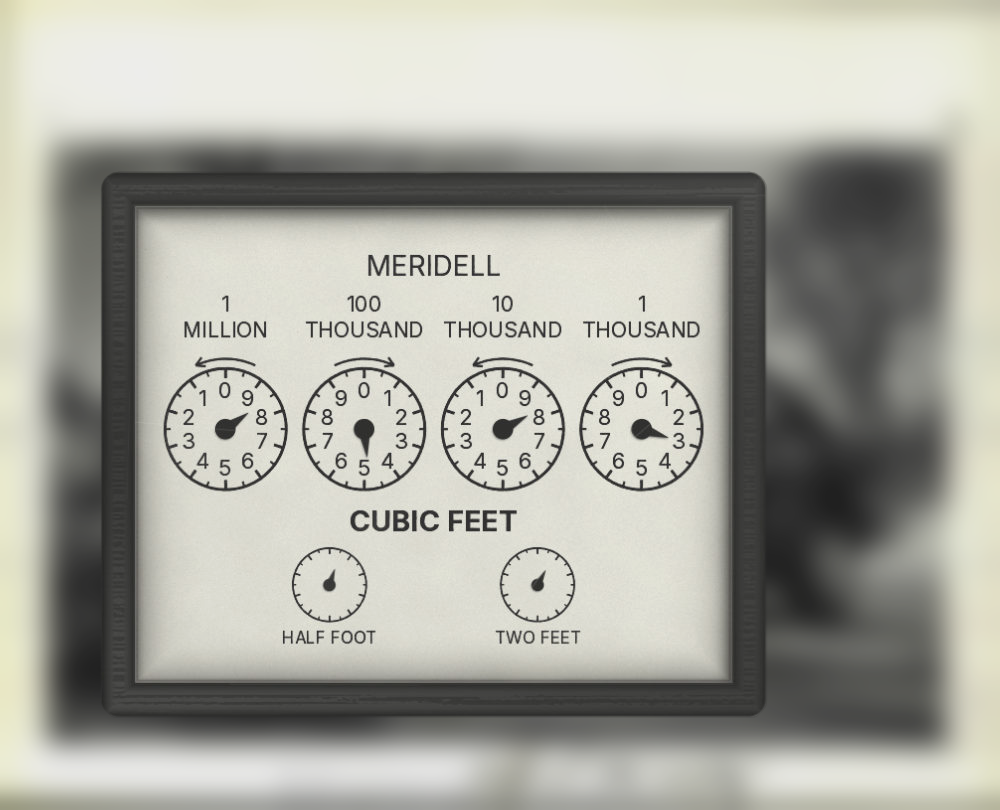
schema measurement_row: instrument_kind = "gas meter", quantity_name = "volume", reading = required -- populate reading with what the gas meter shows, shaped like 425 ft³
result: 848300 ft³
